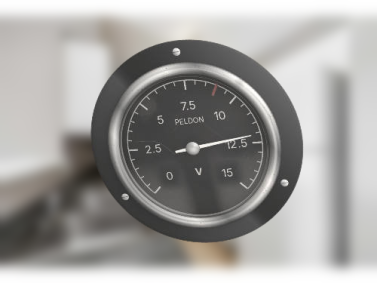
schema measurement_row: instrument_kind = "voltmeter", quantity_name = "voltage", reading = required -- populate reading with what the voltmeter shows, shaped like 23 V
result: 12 V
